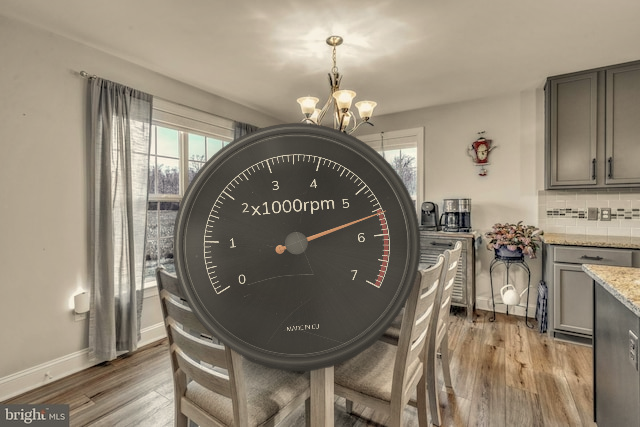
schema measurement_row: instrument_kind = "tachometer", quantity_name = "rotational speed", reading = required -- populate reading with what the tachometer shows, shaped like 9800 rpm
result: 5600 rpm
